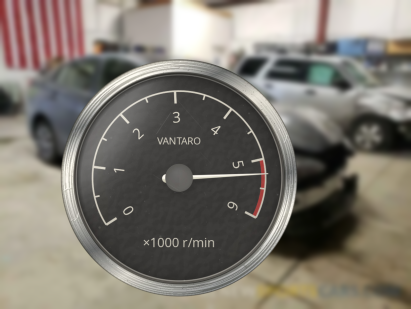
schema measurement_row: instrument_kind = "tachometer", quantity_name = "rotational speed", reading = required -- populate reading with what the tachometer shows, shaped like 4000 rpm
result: 5250 rpm
